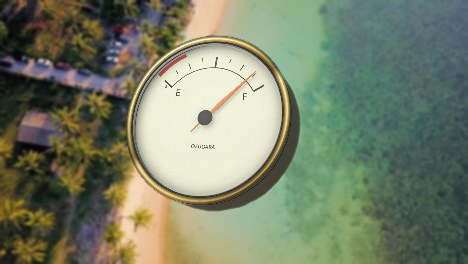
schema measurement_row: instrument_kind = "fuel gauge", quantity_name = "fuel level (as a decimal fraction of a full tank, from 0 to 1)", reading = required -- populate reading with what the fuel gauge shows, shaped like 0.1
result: 0.875
